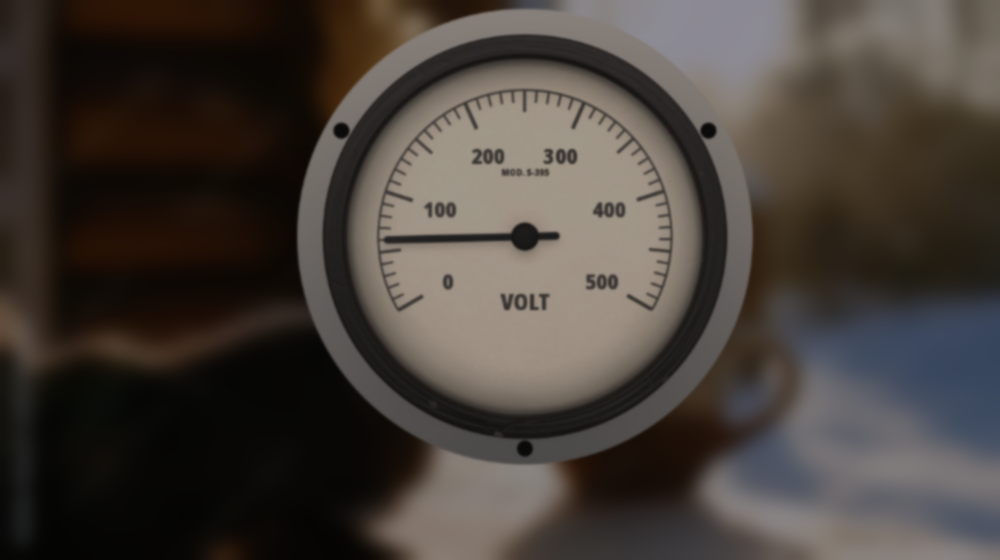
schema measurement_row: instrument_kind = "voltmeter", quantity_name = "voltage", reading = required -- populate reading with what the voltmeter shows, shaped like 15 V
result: 60 V
